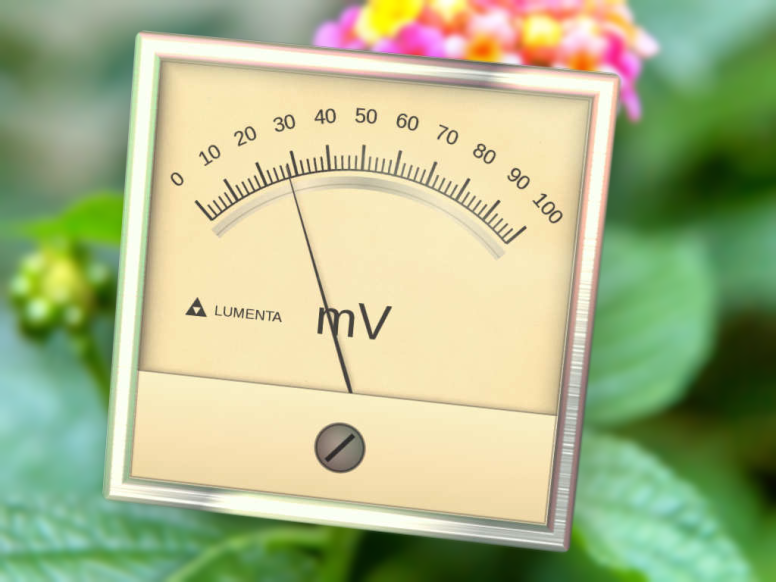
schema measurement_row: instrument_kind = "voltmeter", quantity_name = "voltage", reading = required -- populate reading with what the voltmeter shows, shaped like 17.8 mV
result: 28 mV
